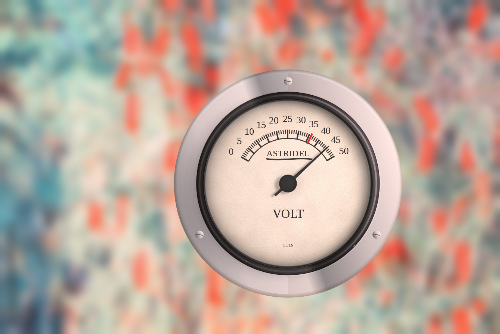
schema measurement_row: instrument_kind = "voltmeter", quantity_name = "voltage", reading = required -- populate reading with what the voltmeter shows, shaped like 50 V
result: 45 V
